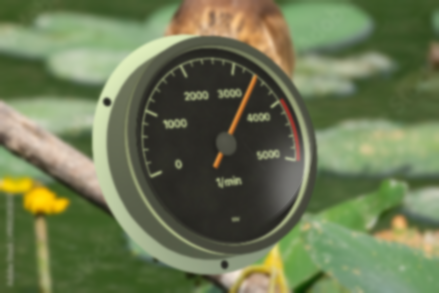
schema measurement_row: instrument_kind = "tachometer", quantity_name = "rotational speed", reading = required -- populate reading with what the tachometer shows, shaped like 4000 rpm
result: 3400 rpm
